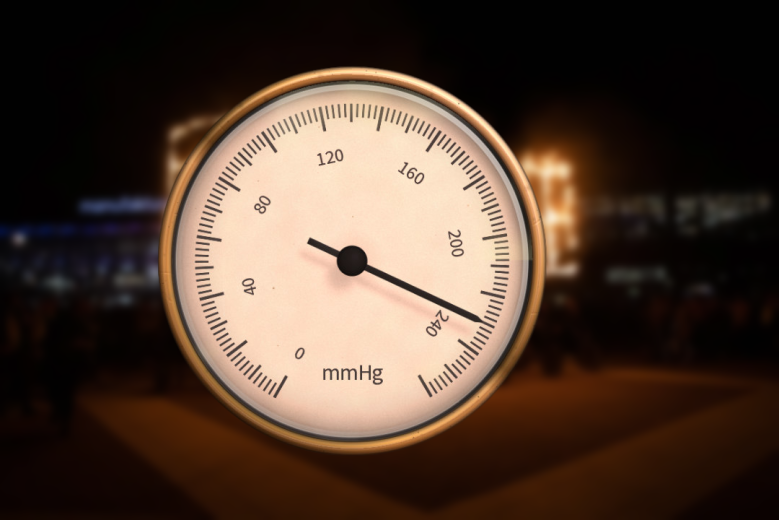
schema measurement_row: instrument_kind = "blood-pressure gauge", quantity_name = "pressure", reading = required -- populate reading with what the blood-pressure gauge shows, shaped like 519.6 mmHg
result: 230 mmHg
